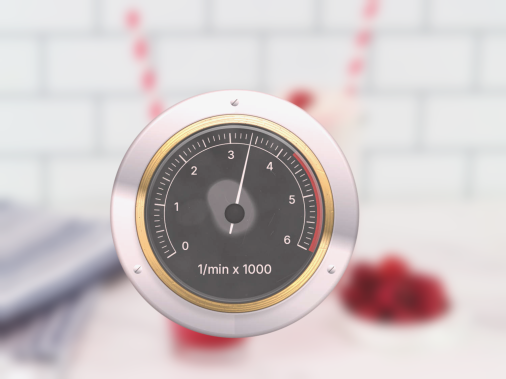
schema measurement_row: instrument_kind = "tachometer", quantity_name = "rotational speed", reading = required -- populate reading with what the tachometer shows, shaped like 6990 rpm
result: 3400 rpm
